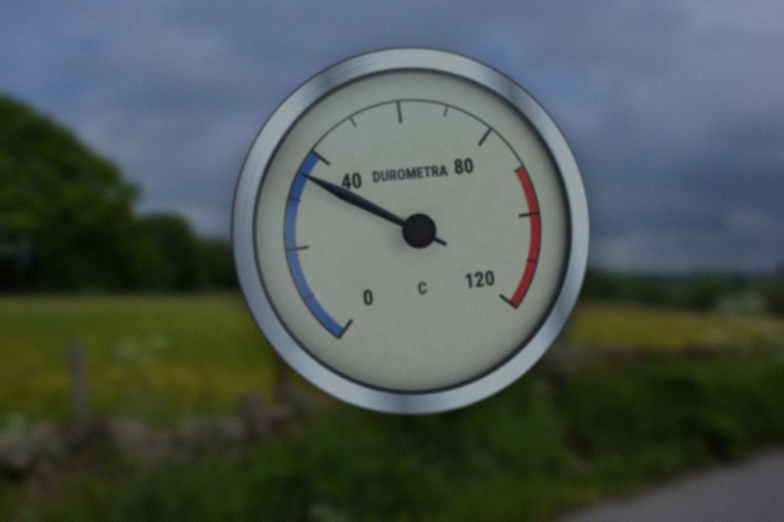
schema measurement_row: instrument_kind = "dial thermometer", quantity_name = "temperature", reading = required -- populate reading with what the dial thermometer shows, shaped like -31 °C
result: 35 °C
